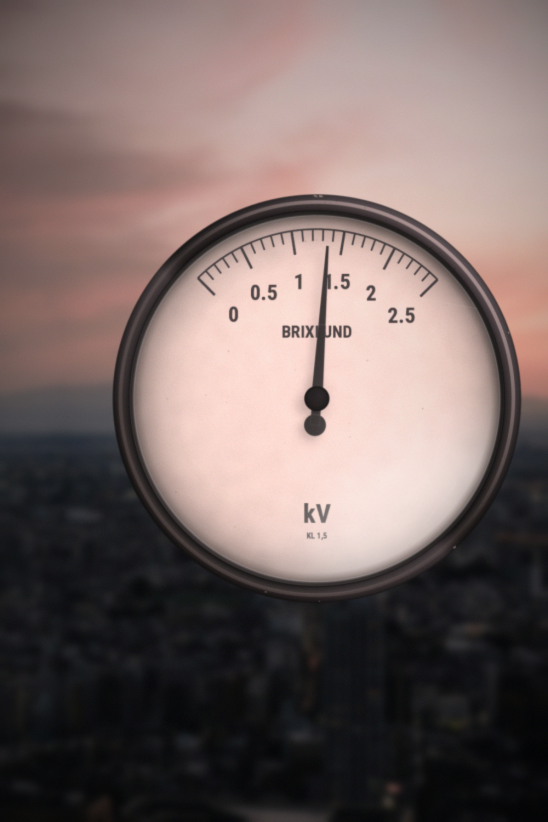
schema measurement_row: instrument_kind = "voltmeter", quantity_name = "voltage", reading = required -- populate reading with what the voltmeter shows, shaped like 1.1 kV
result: 1.35 kV
